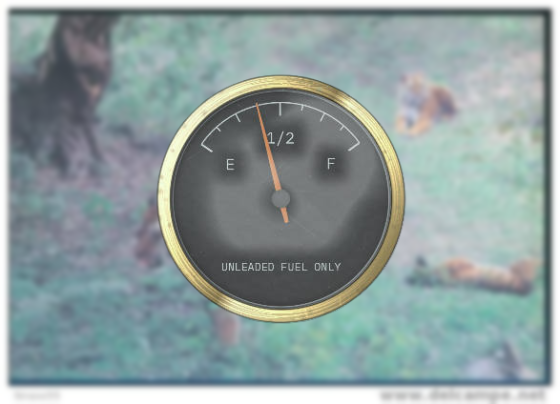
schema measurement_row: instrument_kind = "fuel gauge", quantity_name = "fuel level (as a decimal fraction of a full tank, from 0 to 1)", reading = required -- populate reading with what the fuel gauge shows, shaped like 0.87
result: 0.375
